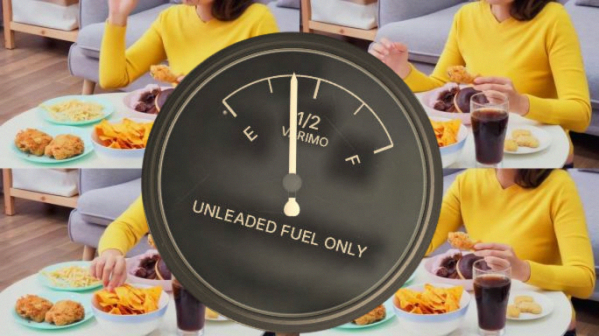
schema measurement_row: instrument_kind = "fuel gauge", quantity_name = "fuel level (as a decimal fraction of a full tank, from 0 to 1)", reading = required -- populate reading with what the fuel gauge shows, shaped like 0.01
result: 0.375
